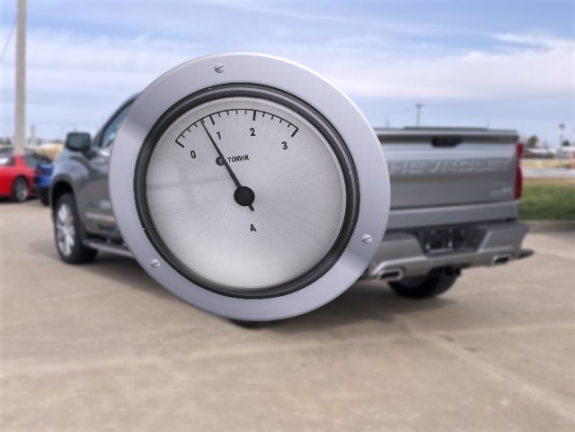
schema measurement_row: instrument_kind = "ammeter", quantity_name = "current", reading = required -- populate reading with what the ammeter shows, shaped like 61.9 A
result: 0.8 A
